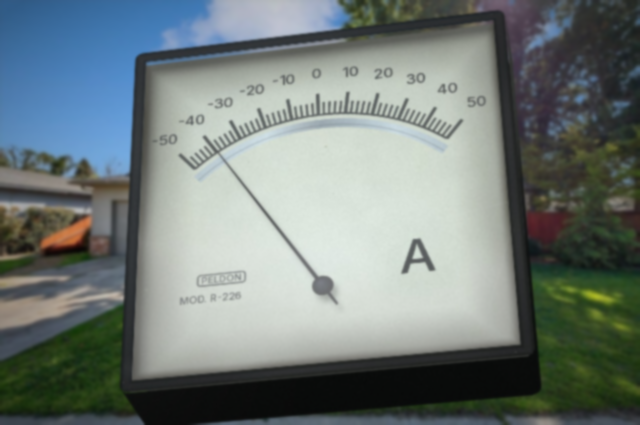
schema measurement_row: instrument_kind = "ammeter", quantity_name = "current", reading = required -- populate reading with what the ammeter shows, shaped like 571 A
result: -40 A
